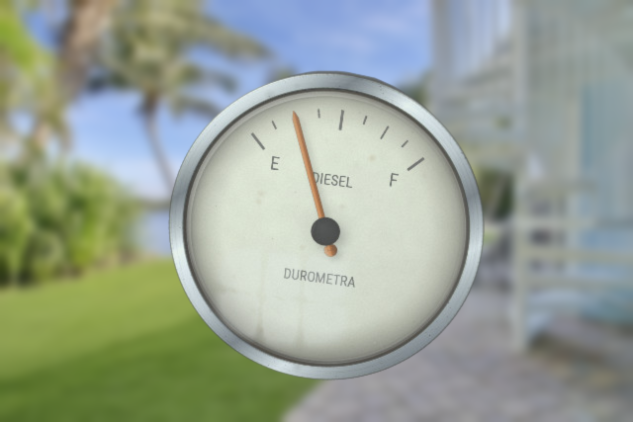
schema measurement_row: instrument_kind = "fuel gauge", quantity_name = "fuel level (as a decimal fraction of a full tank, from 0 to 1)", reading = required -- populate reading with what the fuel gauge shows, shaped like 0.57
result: 0.25
